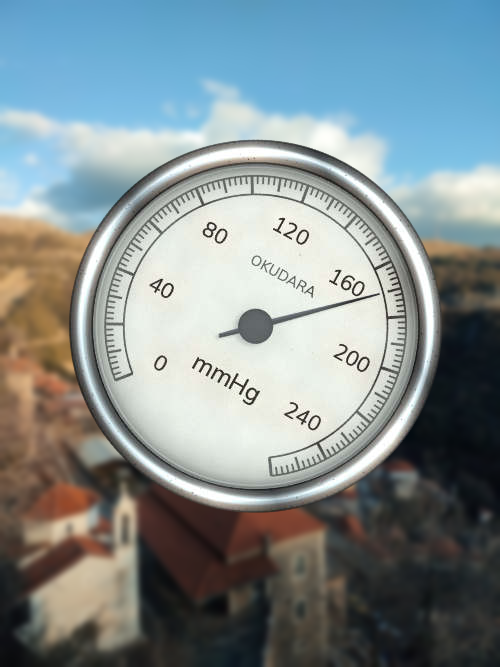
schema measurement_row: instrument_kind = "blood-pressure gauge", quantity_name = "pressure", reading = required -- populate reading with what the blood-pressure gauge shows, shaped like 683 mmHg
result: 170 mmHg
